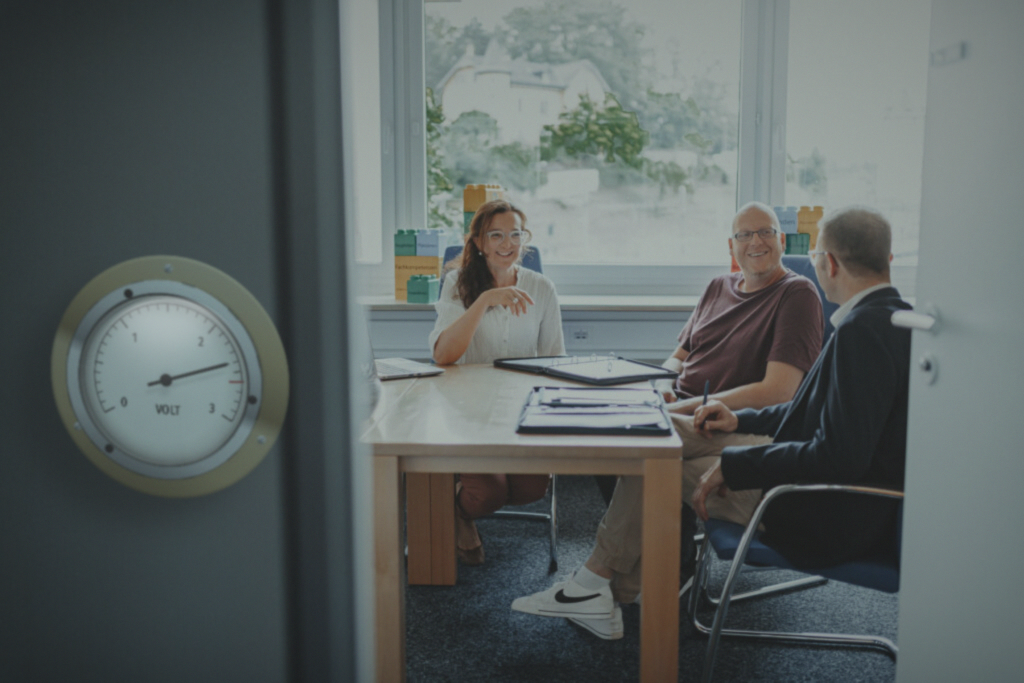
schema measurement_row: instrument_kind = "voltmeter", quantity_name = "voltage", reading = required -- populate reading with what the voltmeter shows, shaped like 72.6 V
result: 2.4 V
